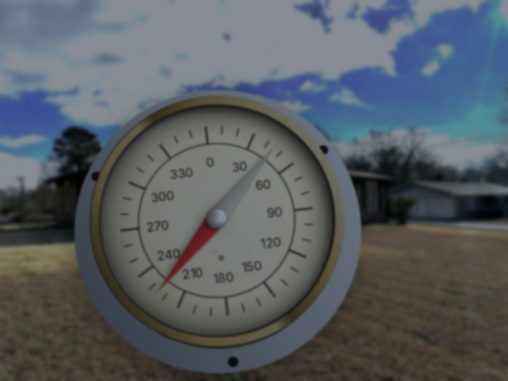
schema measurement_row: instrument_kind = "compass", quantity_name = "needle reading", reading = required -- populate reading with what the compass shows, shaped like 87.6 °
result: 225 °
